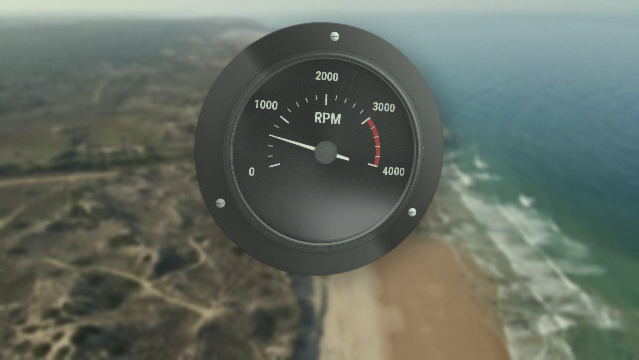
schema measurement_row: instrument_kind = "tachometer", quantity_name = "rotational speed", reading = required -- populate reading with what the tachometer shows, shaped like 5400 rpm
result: 600 rpm
